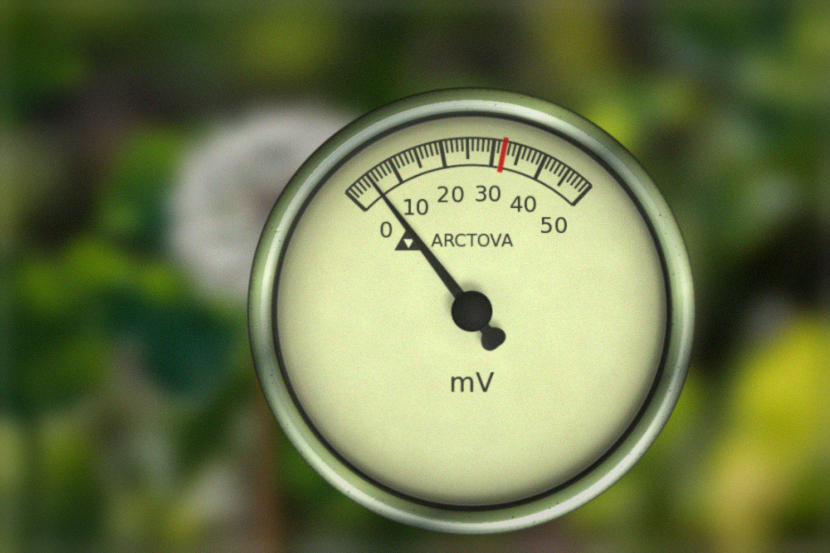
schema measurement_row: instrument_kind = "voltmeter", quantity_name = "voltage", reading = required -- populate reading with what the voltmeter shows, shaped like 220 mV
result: 5 mV
